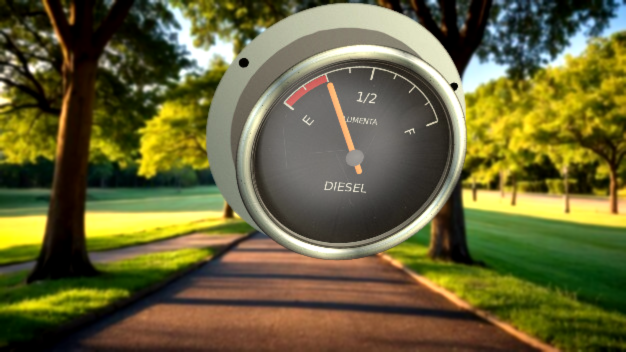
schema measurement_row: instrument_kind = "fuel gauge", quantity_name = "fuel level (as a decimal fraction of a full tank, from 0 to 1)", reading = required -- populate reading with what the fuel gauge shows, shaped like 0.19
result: 0.25
